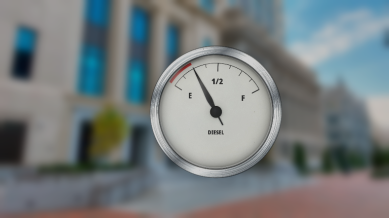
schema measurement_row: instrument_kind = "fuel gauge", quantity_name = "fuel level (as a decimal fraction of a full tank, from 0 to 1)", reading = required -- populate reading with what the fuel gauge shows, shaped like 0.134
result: 0.25
